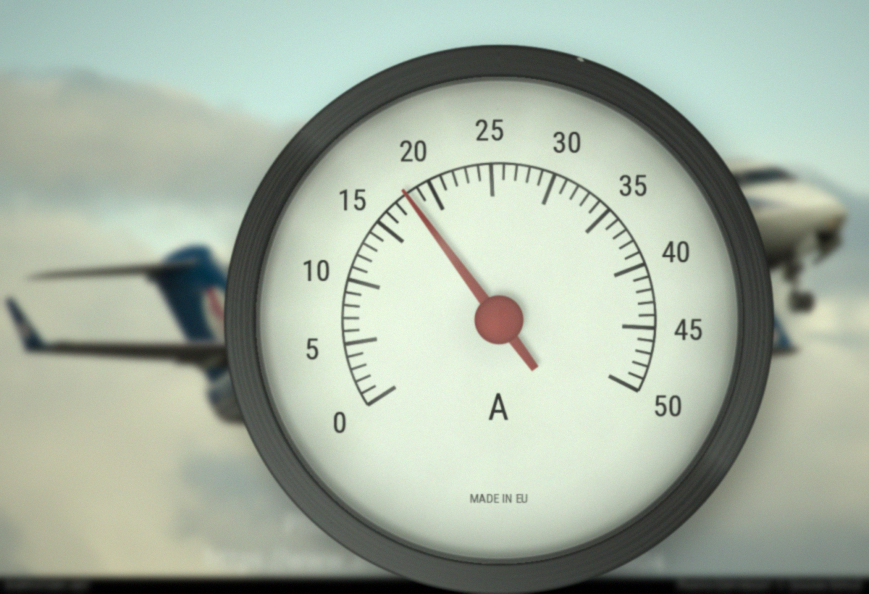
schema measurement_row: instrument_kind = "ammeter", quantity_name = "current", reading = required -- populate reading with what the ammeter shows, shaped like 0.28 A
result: 18 A
